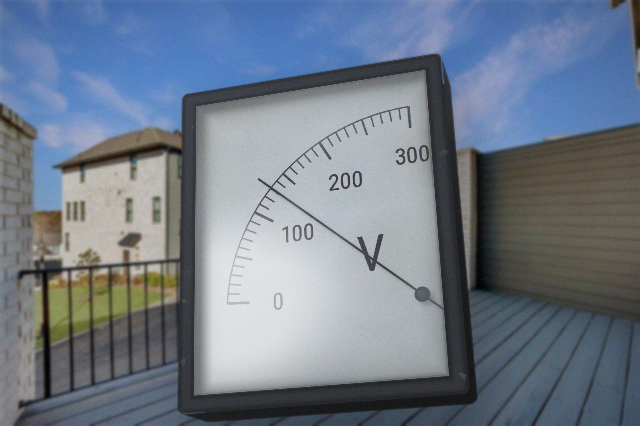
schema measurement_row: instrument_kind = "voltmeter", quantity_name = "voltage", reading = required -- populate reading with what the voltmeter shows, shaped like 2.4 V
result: 130 V
